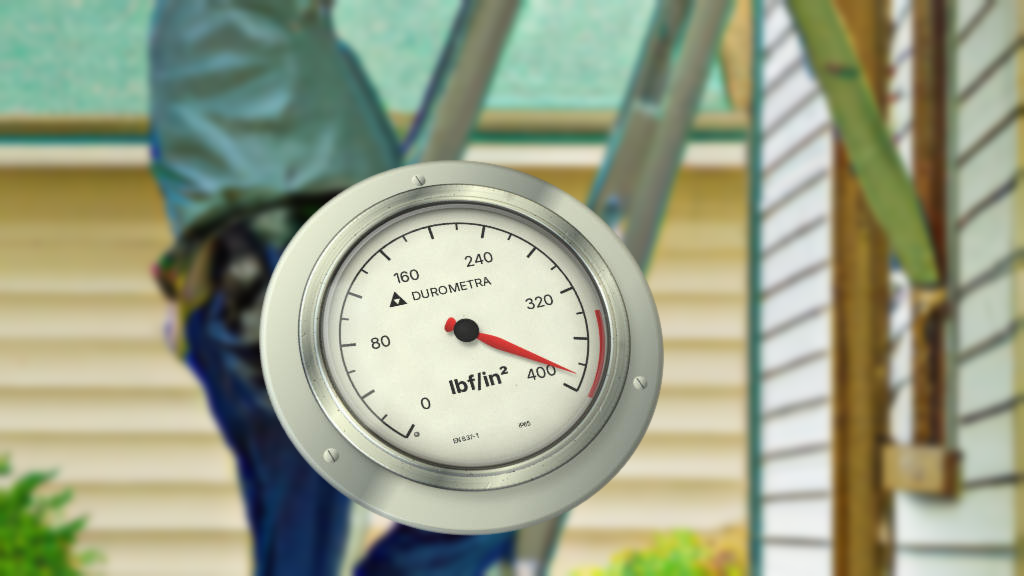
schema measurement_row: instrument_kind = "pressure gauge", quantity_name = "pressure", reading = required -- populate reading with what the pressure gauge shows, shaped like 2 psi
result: 390 psi
